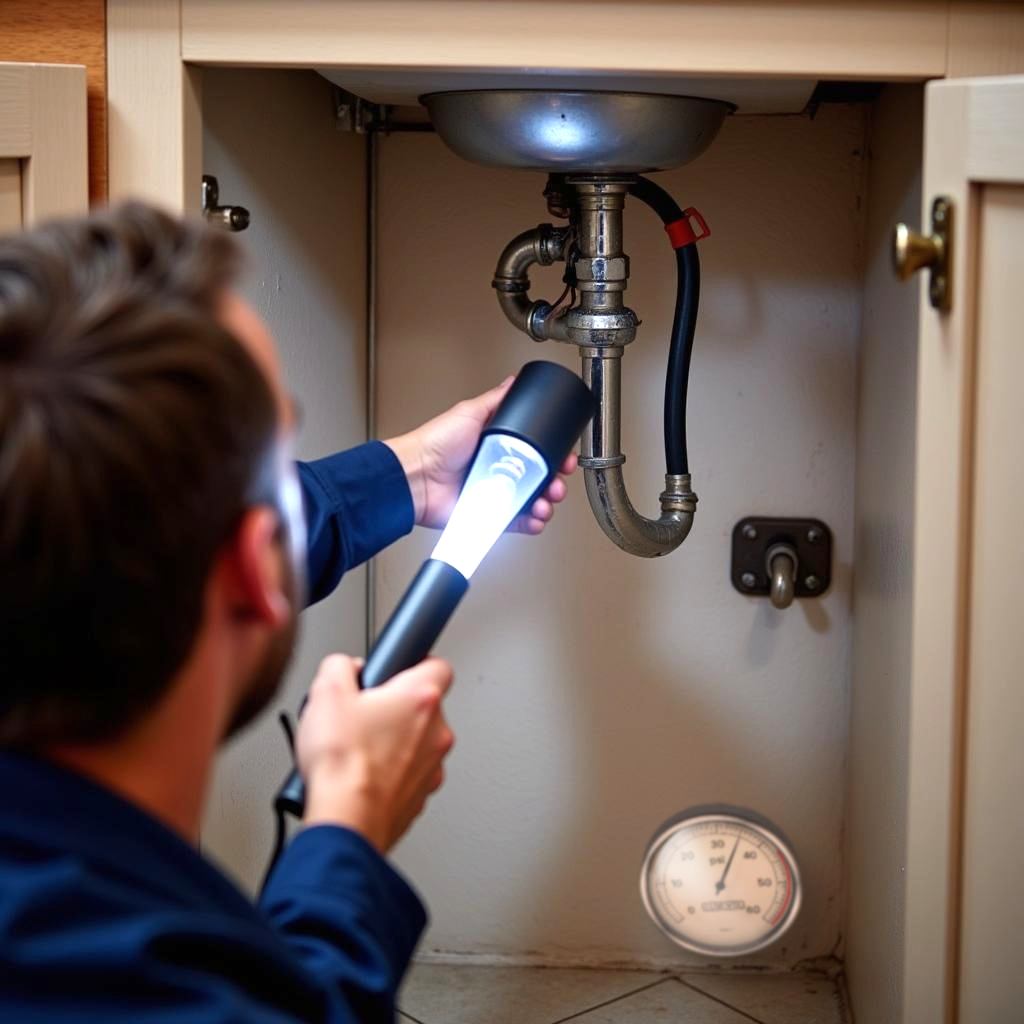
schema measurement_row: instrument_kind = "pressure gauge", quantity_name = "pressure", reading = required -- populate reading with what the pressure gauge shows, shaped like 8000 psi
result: 35 psi
